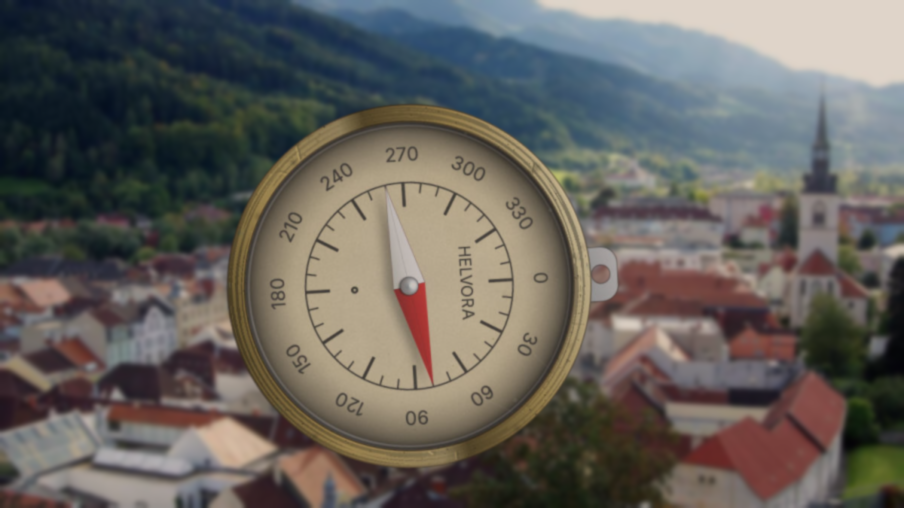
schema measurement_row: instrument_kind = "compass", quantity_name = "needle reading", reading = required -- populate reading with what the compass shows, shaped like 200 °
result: 80 °
